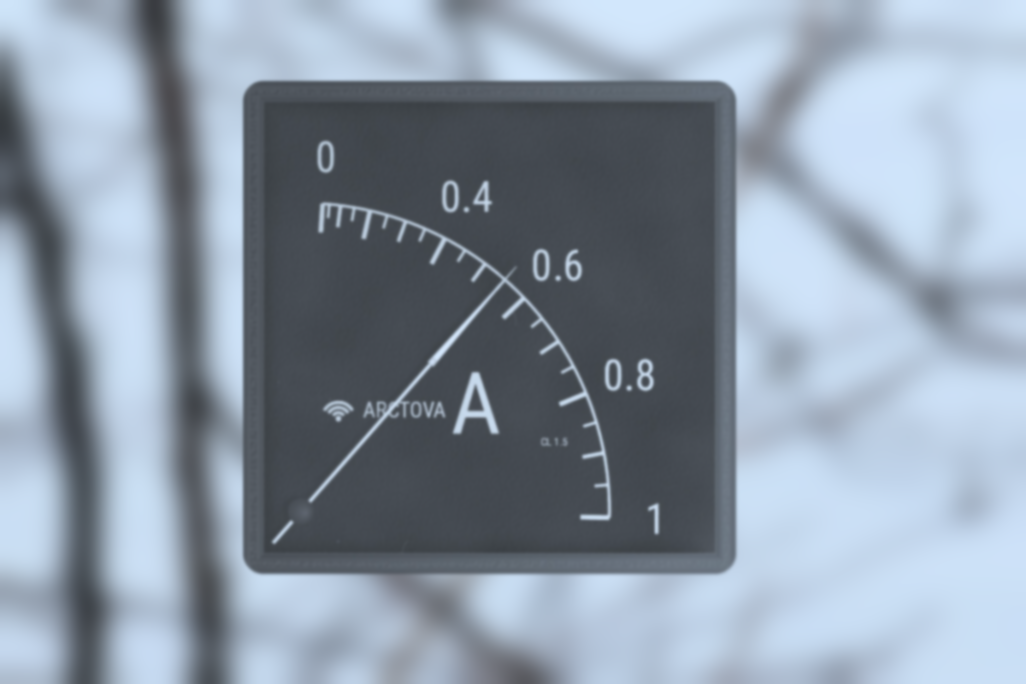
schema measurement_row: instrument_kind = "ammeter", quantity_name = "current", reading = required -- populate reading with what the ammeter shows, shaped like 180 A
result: 0.55 A
